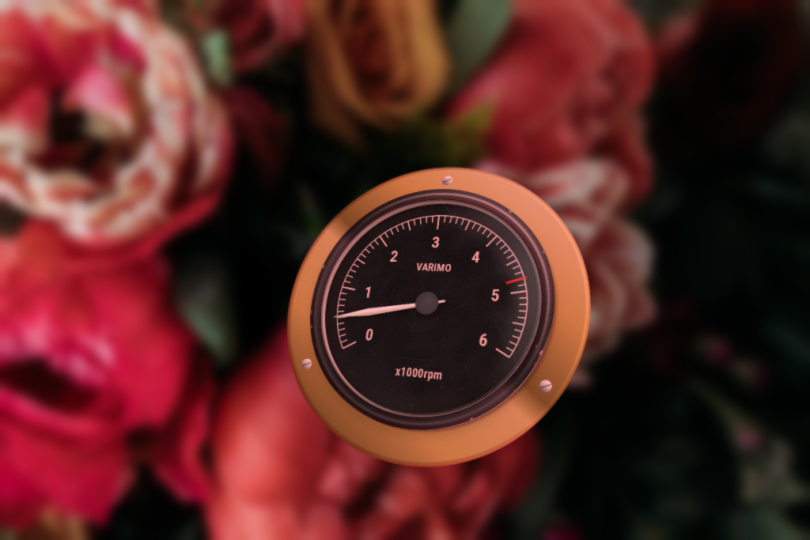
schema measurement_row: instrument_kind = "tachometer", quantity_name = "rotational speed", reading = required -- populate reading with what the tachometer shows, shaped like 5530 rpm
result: 500 rpm
